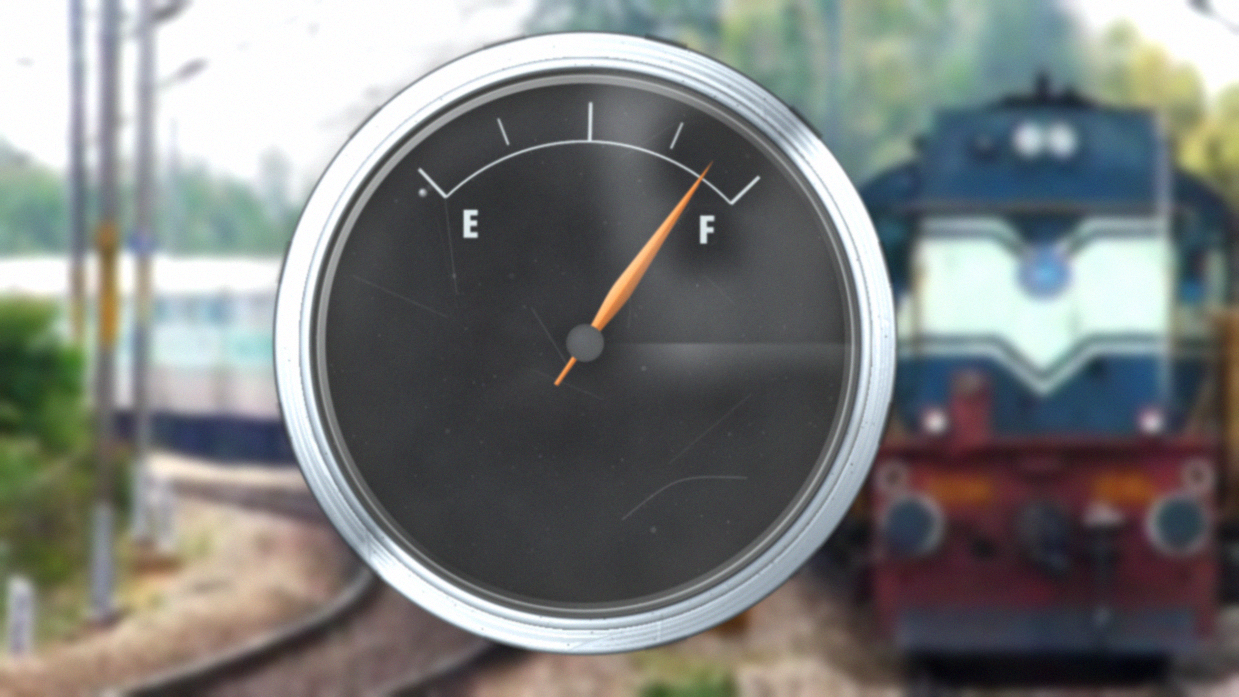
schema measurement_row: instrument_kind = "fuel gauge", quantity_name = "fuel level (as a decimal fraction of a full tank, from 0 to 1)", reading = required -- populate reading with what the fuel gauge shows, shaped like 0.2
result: 0.875
